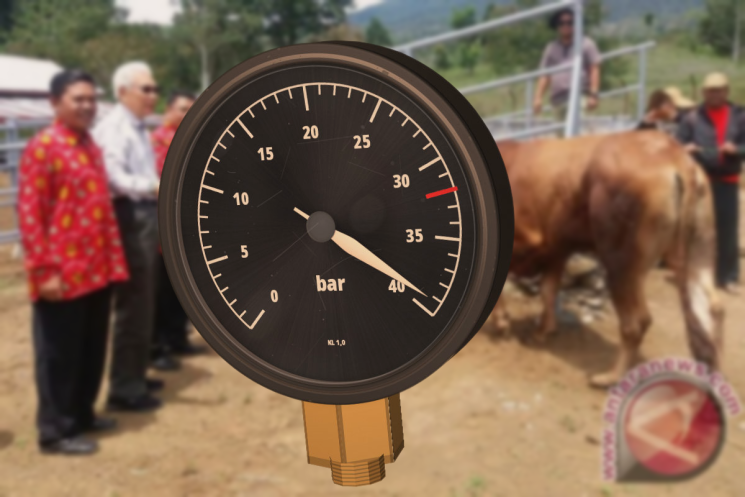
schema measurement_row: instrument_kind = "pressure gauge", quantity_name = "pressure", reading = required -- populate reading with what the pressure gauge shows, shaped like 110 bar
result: 39 bar
